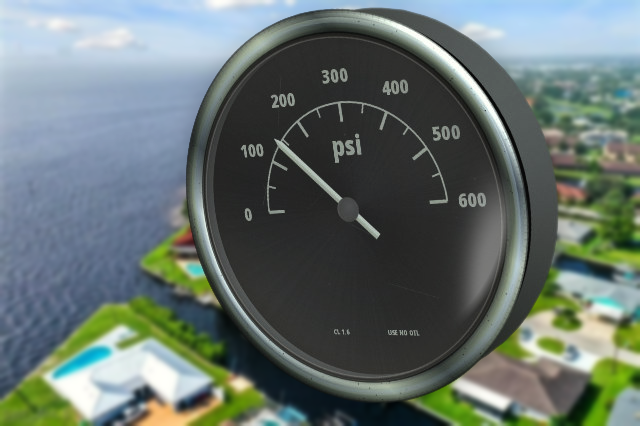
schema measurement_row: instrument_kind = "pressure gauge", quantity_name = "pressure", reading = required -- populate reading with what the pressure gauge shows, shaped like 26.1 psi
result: 150 psi
